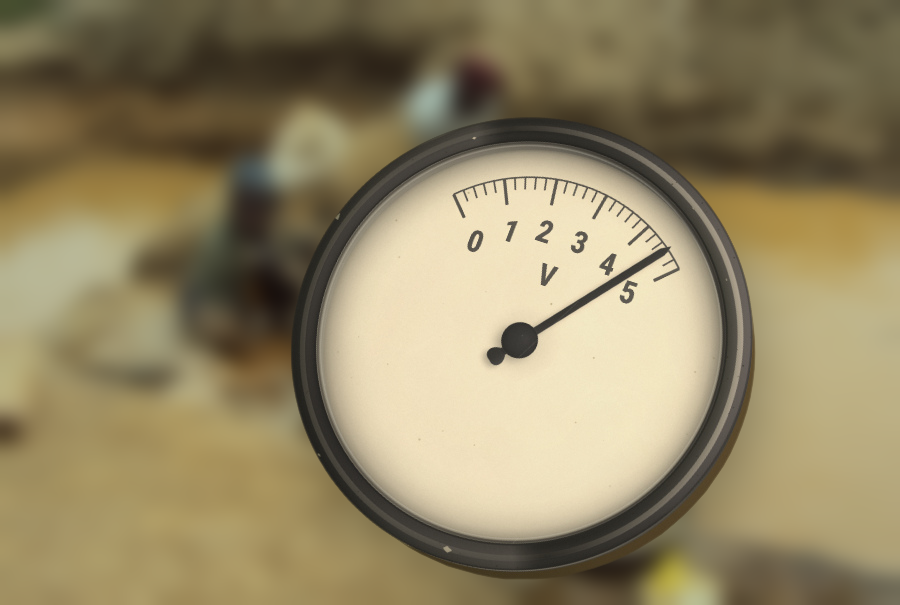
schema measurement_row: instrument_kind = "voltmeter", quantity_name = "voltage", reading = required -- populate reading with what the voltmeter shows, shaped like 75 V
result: 4.6 V
